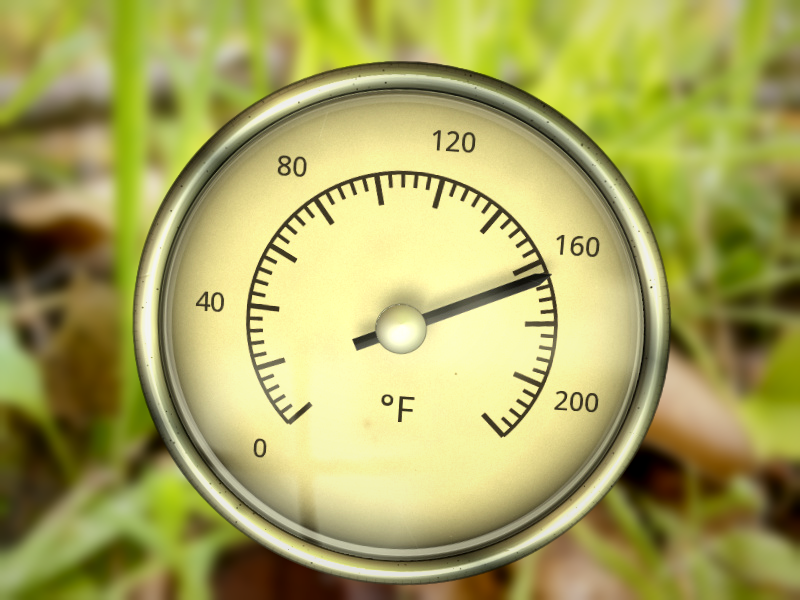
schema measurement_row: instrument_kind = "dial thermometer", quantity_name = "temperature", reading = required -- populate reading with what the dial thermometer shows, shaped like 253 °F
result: 164 °F
